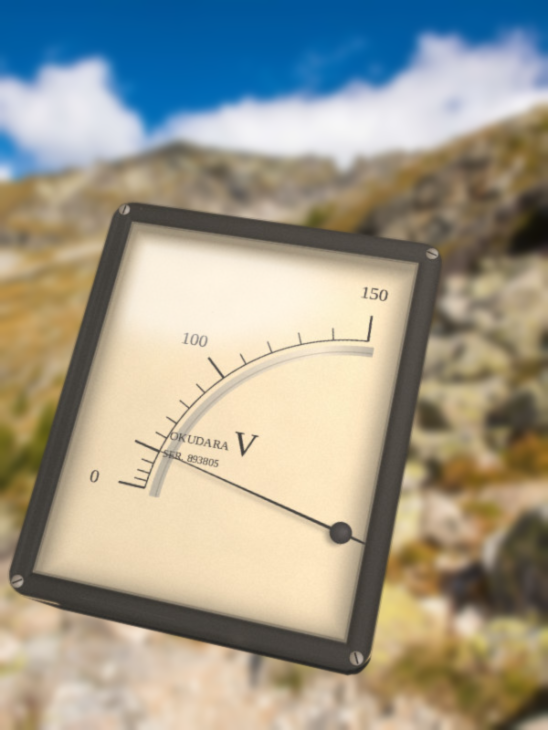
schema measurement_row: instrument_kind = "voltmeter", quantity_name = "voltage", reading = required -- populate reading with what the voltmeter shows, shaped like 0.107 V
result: 50 V
